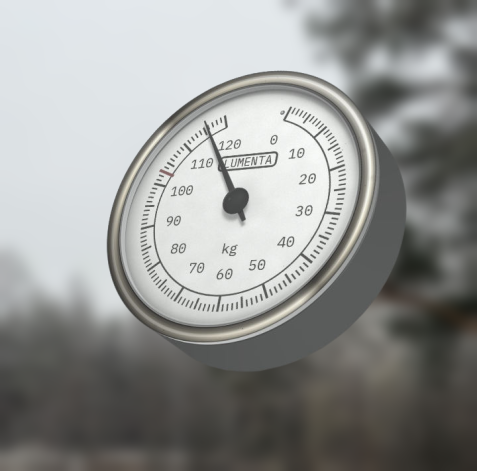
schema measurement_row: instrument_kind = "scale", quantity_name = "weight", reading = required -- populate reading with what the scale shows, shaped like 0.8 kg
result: 116 kg
